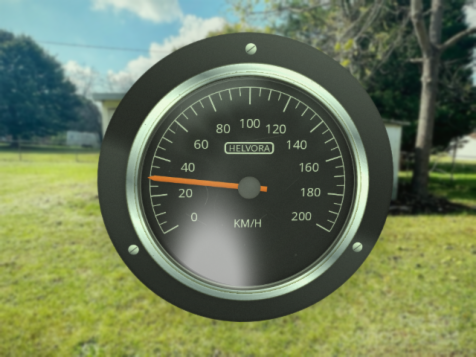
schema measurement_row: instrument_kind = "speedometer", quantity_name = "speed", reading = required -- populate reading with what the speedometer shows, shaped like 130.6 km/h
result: 30 km/h
